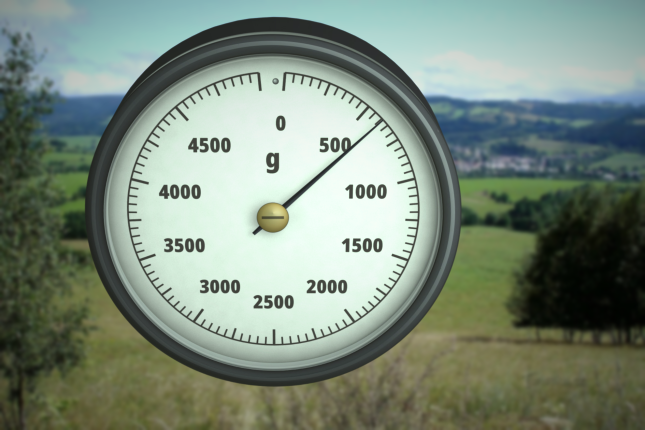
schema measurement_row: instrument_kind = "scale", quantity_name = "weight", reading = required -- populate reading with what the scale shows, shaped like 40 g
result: 600 g
